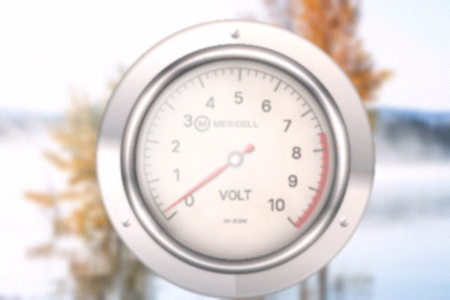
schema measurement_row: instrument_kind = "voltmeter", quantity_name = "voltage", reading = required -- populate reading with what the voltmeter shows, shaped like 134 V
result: 0.2 V
